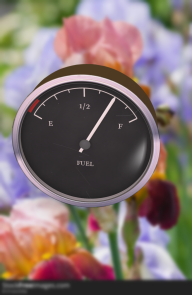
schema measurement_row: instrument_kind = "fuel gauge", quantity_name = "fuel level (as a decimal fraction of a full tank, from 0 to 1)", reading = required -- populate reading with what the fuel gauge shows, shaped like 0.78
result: 0.75
